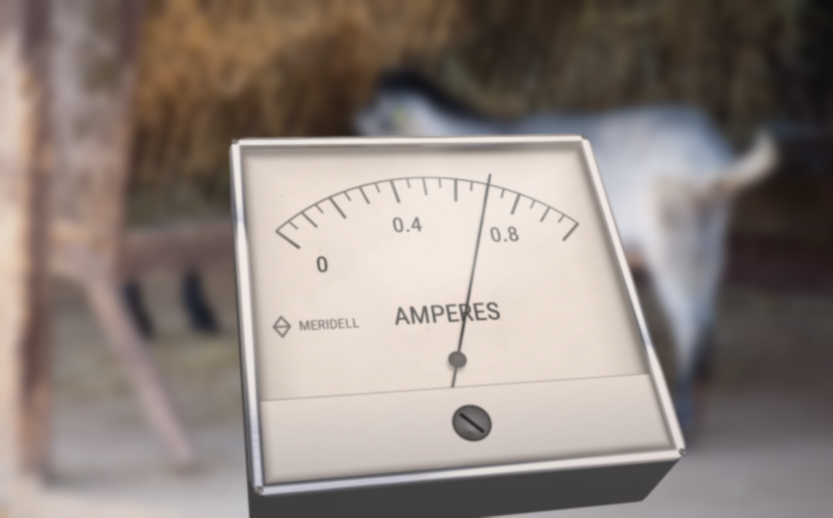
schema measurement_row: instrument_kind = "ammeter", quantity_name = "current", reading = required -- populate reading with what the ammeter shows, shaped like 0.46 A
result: 0.7 A
